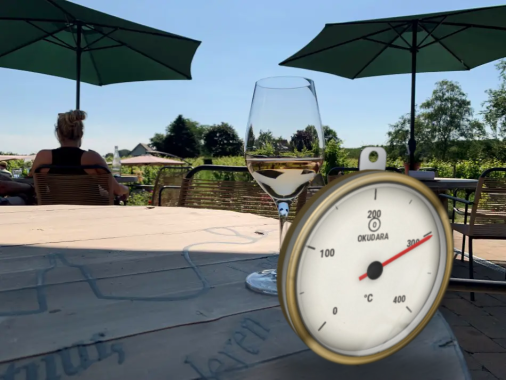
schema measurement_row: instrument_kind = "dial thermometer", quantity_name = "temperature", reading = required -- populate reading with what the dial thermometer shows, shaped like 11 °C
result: 300 °C
